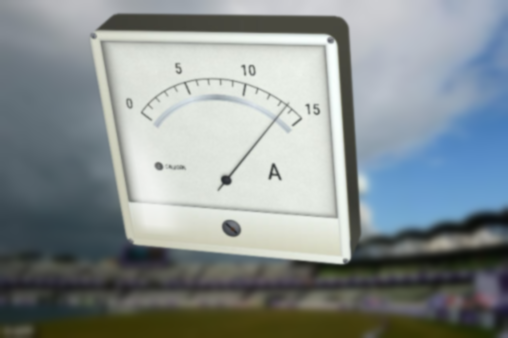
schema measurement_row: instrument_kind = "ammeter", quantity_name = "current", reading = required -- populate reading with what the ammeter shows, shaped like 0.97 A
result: 13.5 A
